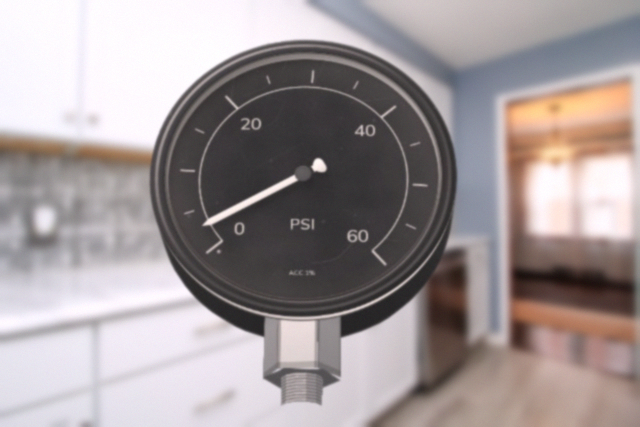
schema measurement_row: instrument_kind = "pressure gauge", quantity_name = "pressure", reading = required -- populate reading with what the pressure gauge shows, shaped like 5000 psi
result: 2.5 psi
